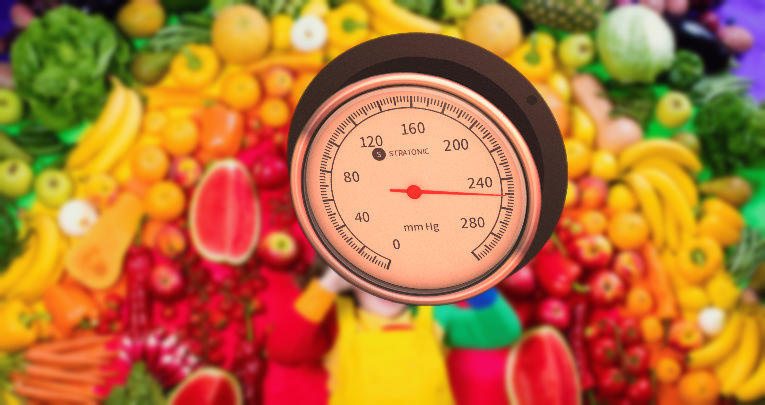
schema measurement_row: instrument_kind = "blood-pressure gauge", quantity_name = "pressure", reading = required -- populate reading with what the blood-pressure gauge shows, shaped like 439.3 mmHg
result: 250 mmHg
